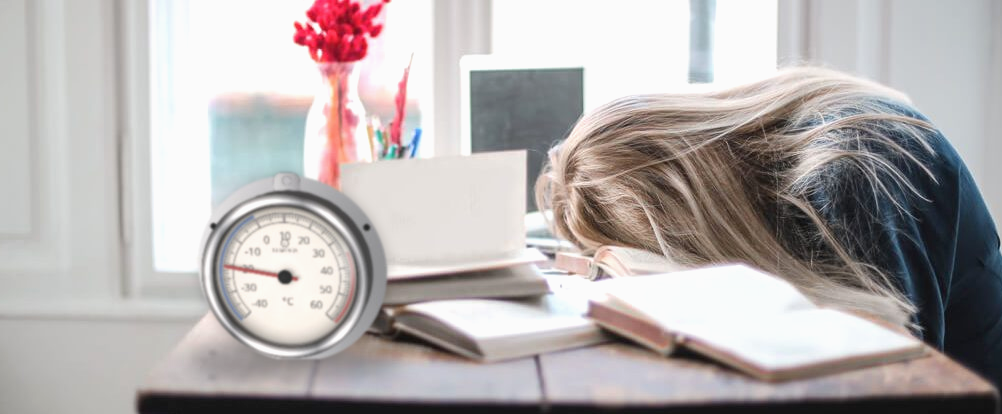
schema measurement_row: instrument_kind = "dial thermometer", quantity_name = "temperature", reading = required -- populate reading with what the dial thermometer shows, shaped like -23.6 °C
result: -20 °C
